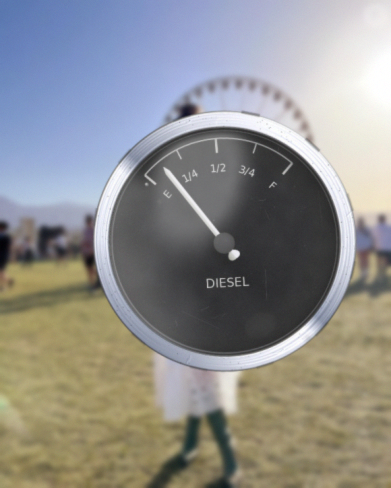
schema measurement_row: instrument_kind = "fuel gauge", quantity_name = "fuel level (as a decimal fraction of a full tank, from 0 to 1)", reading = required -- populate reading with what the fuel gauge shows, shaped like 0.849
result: 0.125
